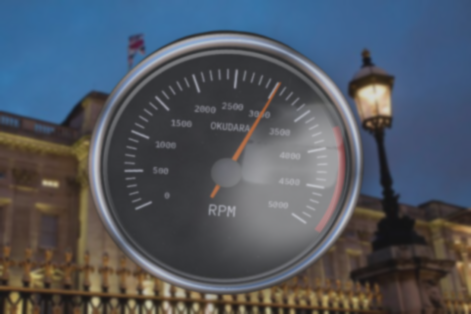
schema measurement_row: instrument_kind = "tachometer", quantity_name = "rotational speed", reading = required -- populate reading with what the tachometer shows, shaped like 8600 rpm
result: 3000 rpm
